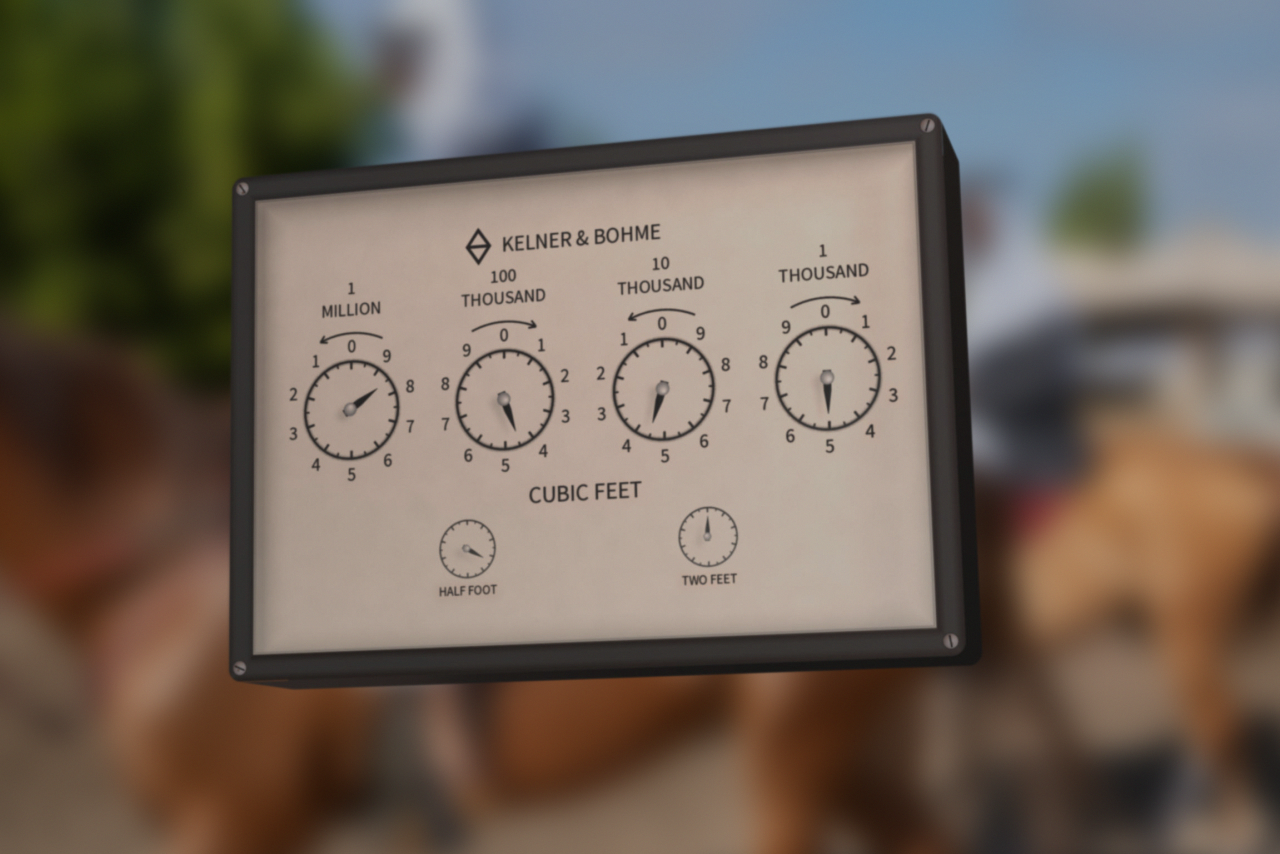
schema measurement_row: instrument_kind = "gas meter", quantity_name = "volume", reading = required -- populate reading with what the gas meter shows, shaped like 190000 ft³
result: 844500 ft³
